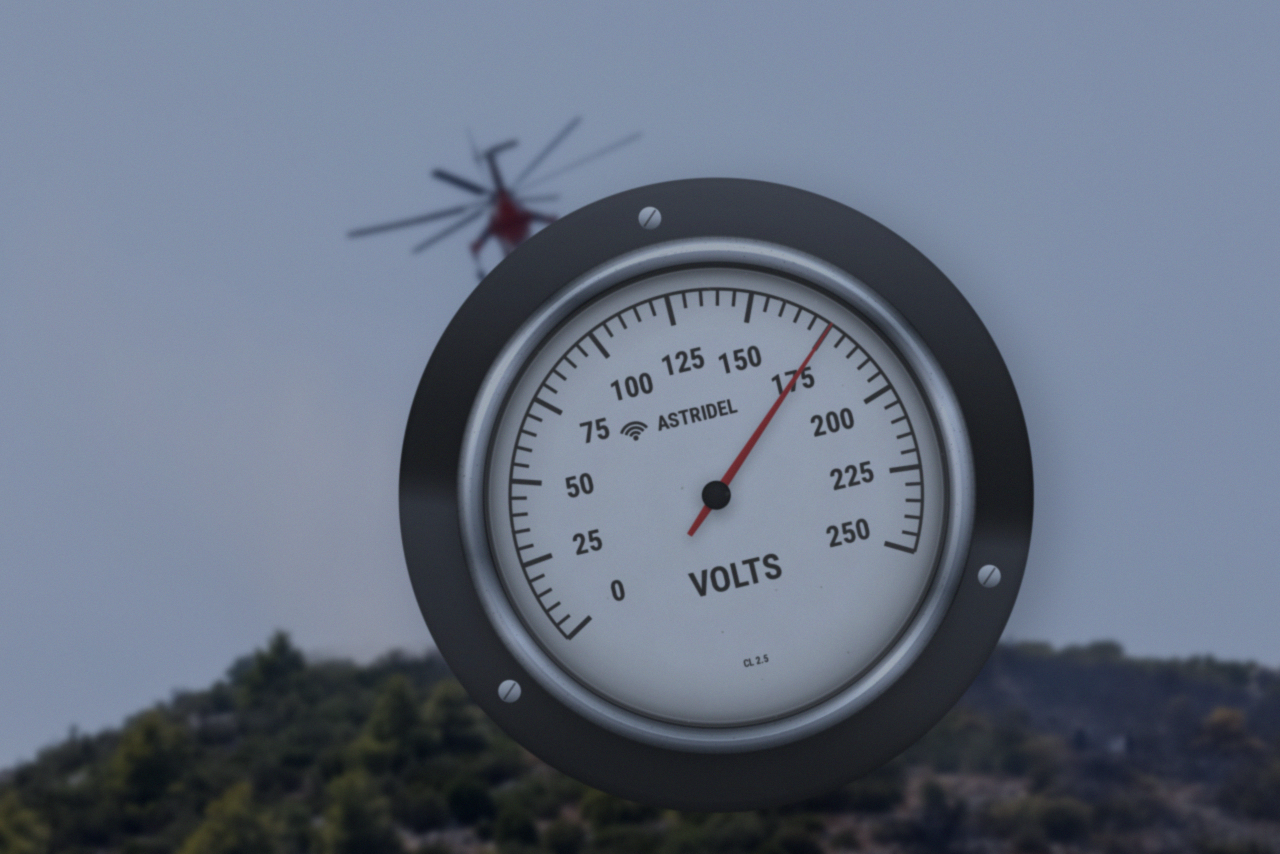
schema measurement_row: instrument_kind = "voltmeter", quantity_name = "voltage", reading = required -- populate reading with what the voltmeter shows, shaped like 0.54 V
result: 175 V
